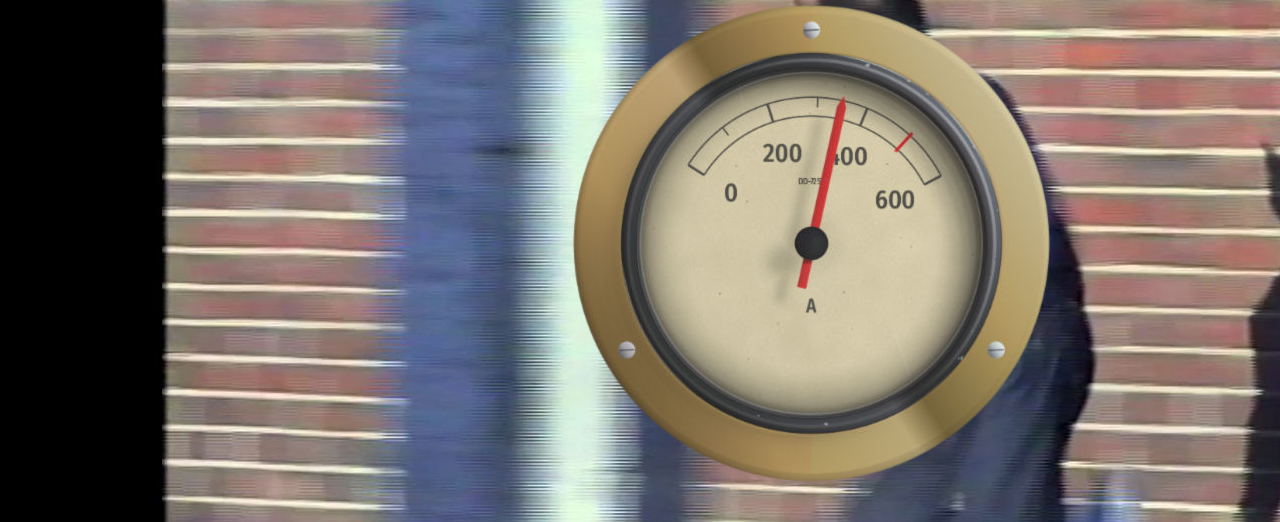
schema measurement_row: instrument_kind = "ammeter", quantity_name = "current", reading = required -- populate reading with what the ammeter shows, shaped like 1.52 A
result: 350 A
